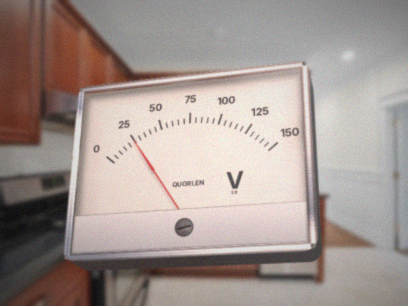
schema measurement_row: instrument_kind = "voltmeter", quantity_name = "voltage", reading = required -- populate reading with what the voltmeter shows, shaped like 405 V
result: 25 V
